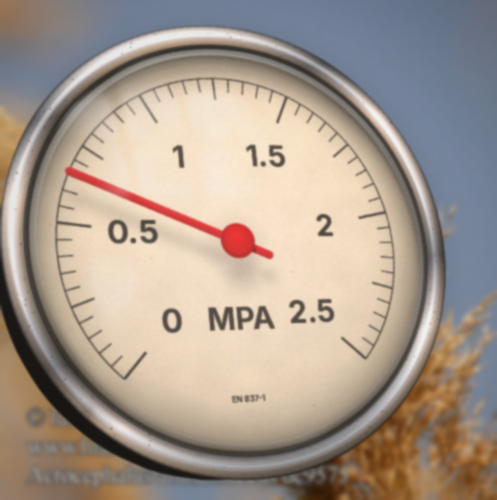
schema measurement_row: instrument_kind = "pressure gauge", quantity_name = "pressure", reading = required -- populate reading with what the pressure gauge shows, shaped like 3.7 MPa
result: 0.65 MPa
